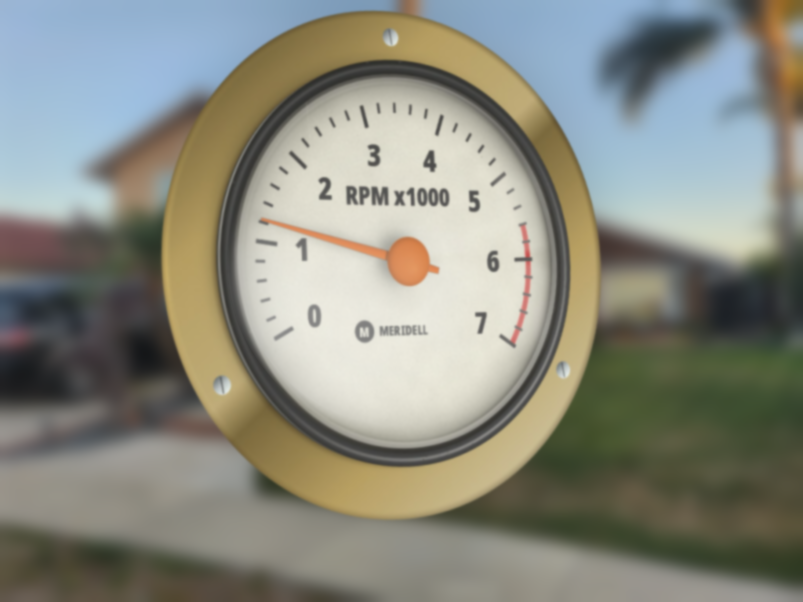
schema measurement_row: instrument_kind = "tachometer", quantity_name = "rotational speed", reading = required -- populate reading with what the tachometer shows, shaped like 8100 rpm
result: 1200 rpm
